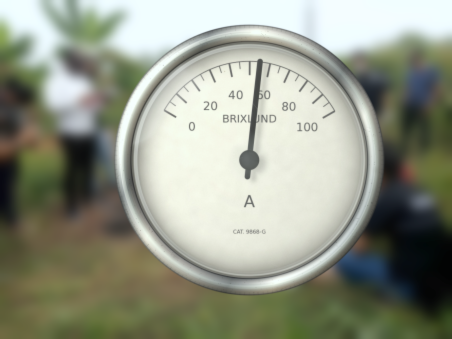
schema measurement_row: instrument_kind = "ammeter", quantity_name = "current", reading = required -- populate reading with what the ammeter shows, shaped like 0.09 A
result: 55 A
